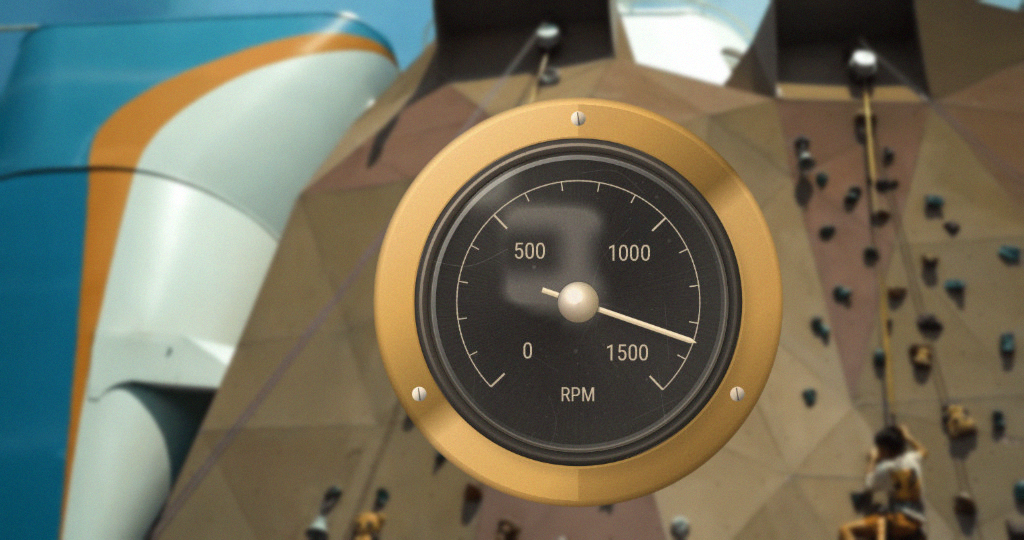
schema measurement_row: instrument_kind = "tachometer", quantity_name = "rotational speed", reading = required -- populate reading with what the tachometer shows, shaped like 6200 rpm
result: 1350 rpm
